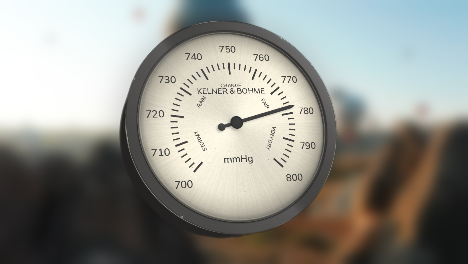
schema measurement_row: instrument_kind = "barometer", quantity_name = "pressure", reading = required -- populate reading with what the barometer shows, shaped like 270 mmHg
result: 778 mmHg
